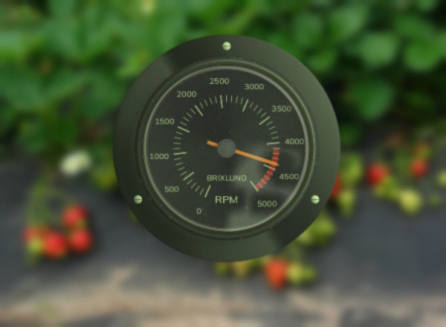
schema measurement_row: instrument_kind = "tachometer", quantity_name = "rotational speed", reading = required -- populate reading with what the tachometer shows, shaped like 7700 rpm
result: 4400 rpm
